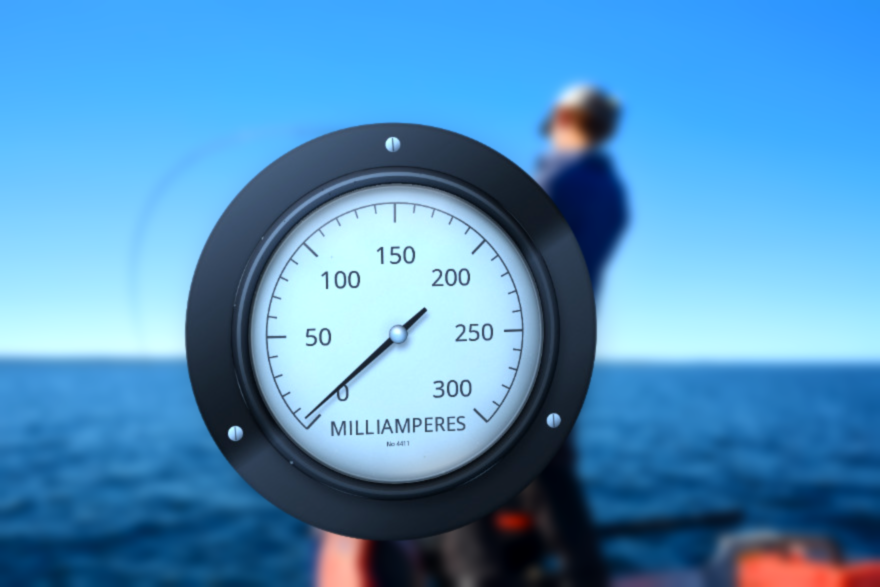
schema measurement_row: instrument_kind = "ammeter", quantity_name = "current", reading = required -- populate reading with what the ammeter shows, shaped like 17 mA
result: 5 mA
